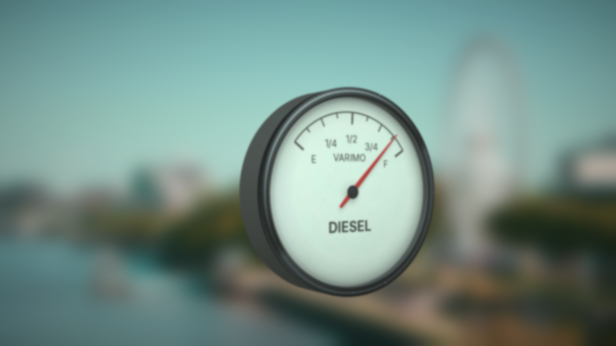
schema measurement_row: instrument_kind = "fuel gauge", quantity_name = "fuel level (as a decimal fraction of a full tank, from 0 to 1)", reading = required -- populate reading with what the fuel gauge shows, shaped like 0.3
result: 0.875
